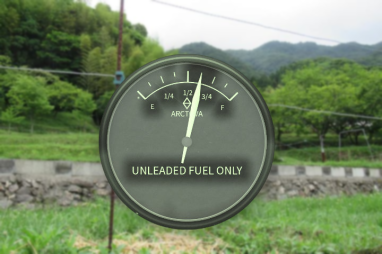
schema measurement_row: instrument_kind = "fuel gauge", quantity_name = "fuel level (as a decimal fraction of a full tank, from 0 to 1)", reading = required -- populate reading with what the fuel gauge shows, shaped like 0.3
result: 0.625
